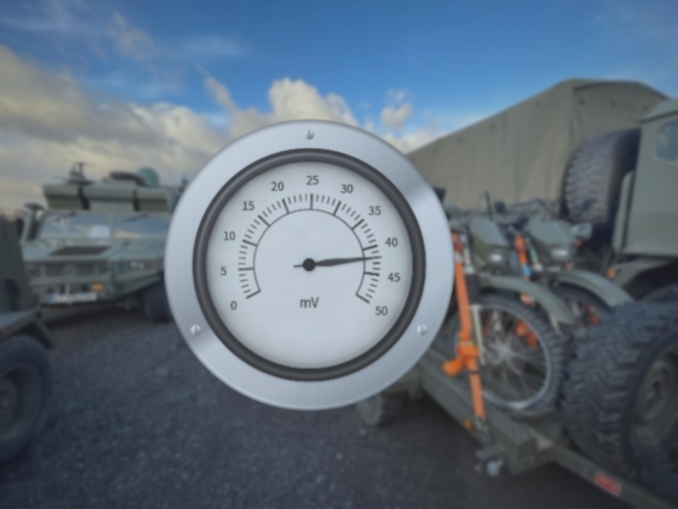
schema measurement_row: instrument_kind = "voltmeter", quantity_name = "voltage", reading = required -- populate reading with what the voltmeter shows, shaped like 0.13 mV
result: 42 mV
